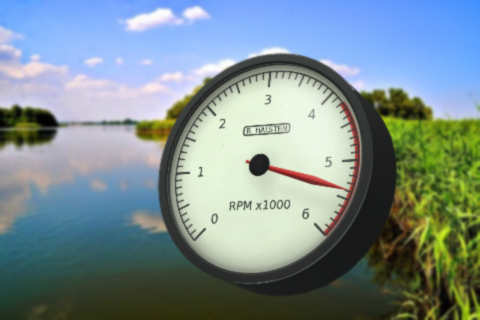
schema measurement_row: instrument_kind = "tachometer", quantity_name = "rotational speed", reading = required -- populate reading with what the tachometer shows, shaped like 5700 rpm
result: 5400 rpm
